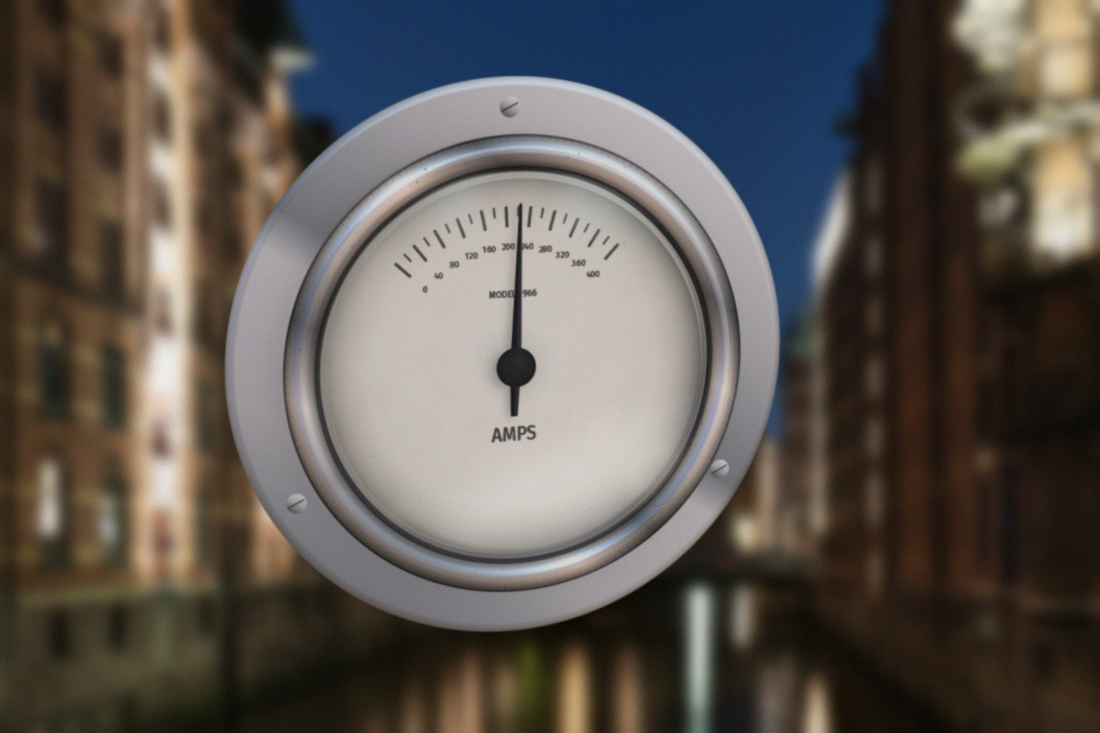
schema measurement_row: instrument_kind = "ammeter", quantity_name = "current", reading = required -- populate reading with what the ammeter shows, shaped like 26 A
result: 220 A
